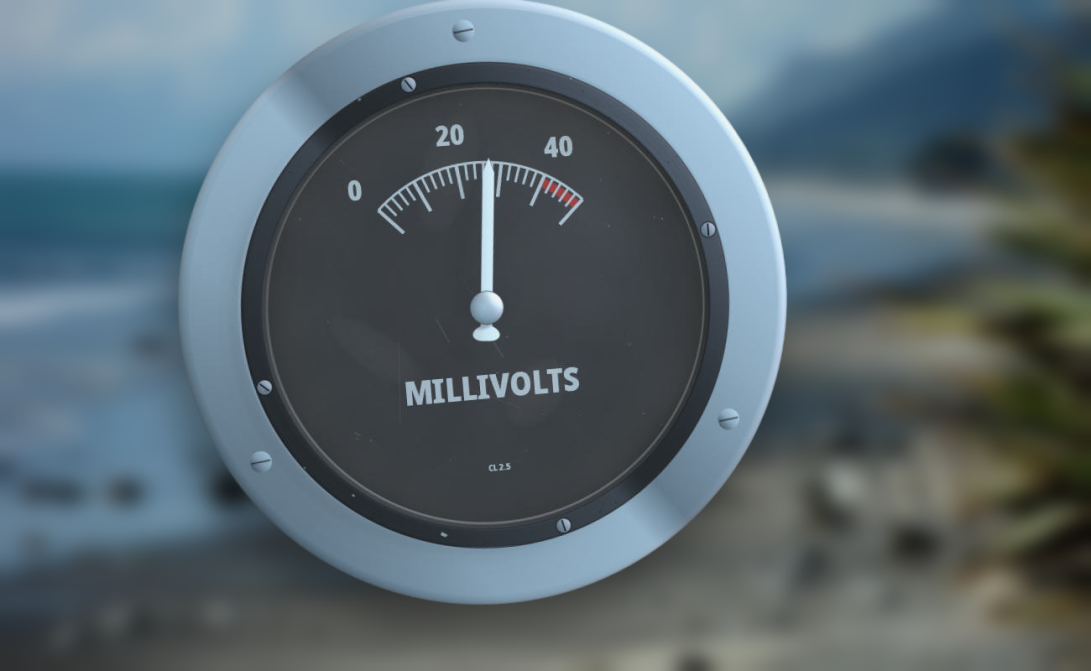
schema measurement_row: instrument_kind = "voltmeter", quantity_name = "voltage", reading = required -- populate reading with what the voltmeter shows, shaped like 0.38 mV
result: 27 mV
